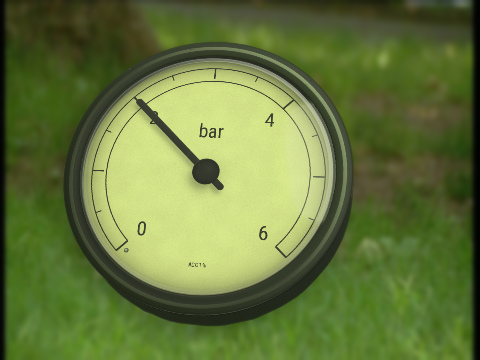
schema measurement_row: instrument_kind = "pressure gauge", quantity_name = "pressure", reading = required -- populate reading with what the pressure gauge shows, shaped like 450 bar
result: 2 bar
